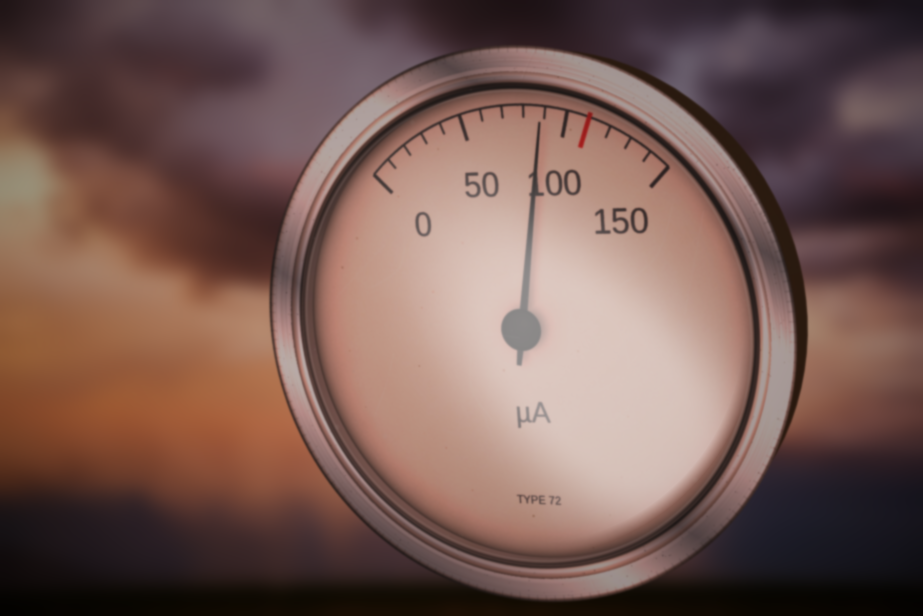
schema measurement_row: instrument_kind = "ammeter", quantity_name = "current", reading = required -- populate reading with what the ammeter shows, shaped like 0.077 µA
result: 90 µA
